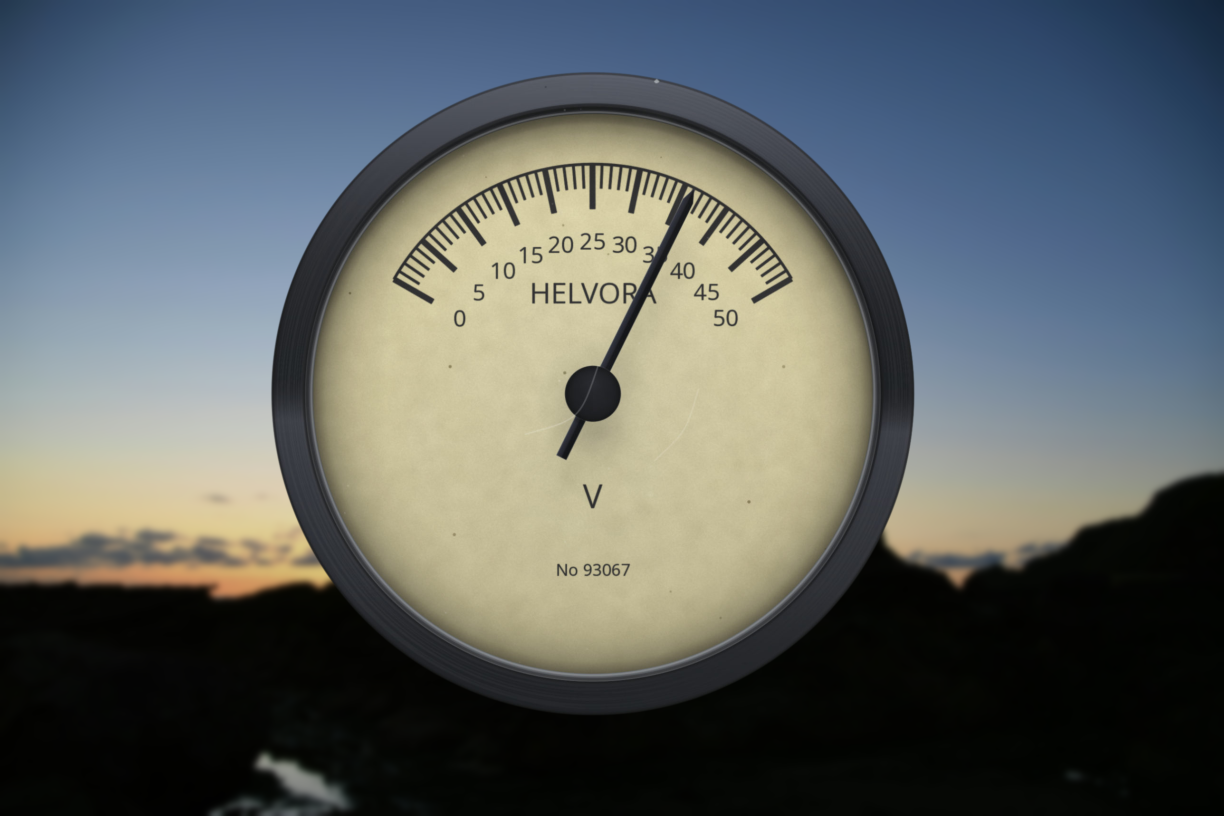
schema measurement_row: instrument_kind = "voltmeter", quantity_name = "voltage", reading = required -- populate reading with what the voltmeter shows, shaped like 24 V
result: 36 V
